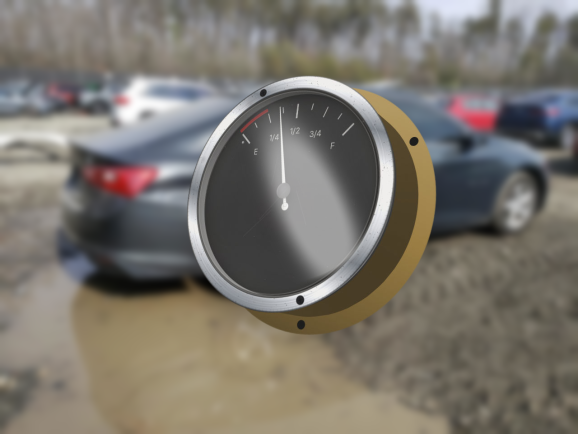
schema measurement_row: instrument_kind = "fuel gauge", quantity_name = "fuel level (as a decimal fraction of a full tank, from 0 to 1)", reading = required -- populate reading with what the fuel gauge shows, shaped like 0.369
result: 0.375
